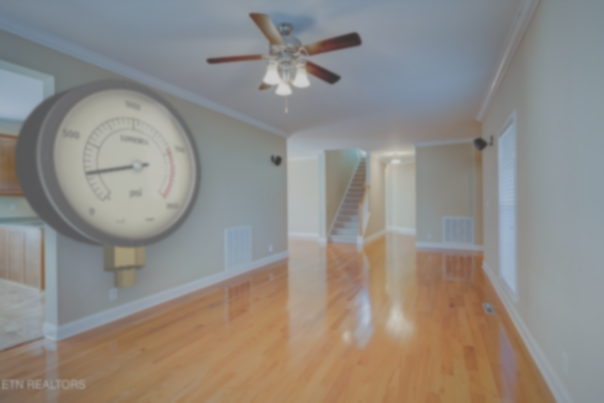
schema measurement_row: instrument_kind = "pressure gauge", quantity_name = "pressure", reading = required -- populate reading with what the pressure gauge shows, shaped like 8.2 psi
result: 250 psi
